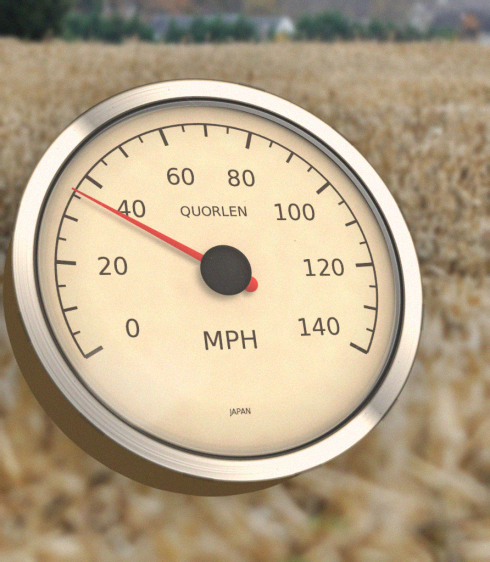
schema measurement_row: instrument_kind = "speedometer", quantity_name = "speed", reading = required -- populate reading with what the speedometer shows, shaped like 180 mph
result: 35 mph
